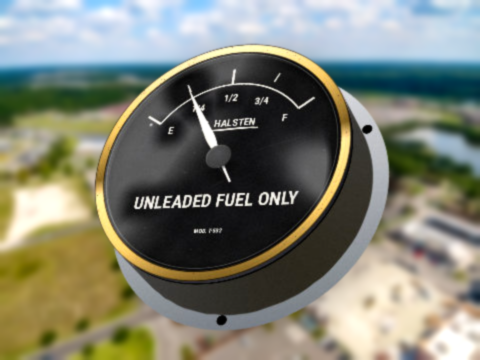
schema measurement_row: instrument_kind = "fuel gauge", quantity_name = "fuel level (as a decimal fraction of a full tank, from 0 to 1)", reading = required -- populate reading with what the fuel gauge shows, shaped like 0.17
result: 0.25
